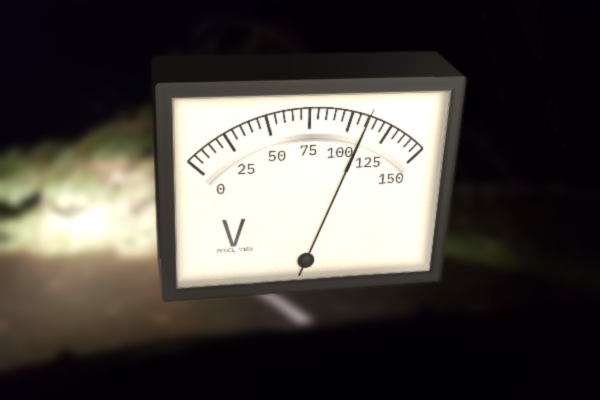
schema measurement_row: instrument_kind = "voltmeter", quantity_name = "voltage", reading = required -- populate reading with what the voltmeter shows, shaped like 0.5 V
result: 110 V
